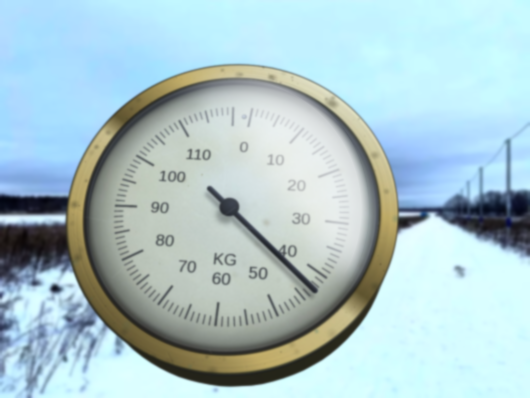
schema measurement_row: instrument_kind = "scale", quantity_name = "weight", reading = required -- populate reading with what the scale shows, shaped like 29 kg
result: 43 kg
